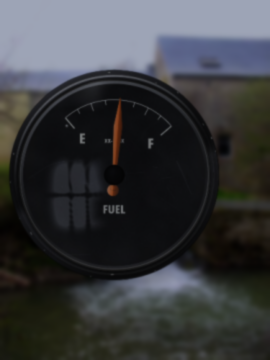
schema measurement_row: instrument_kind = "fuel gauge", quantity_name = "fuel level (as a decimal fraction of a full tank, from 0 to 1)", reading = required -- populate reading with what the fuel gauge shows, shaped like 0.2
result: 0.5
